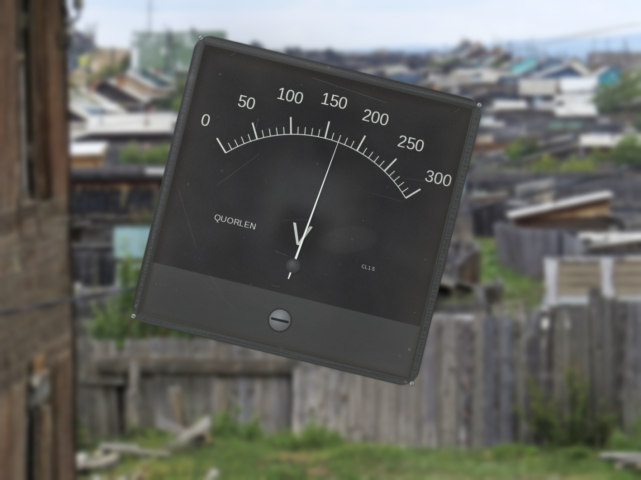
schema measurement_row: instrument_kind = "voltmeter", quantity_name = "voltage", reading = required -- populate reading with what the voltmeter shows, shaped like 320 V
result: 170 V
